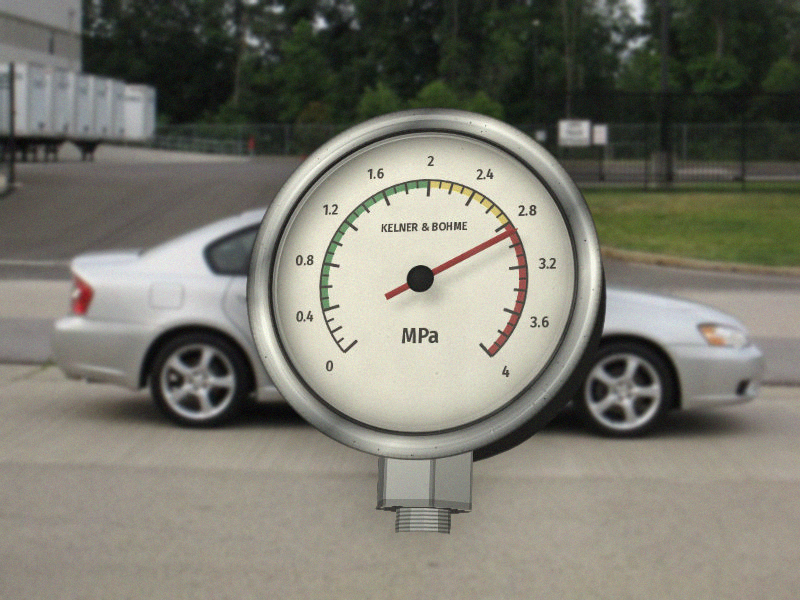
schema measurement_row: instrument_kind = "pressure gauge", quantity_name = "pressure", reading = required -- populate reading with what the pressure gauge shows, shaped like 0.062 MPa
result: 2.9 MPa
